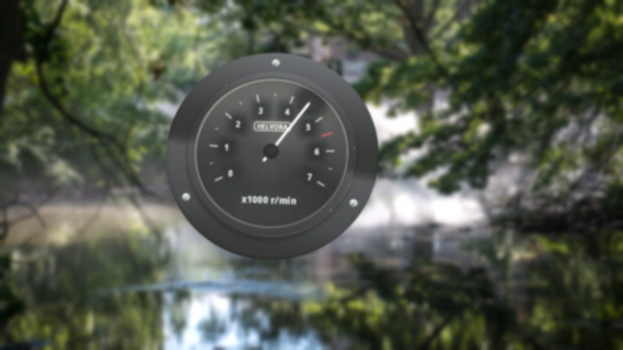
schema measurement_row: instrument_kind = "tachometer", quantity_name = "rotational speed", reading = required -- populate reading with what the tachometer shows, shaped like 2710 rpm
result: 4500 rpm
